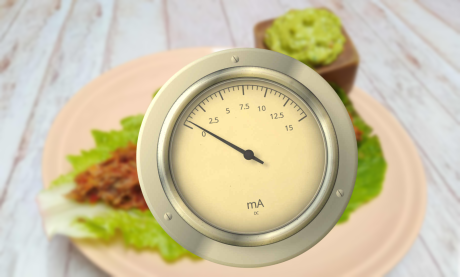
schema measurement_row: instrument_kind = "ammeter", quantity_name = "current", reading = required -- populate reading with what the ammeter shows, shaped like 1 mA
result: 0.5 mA
